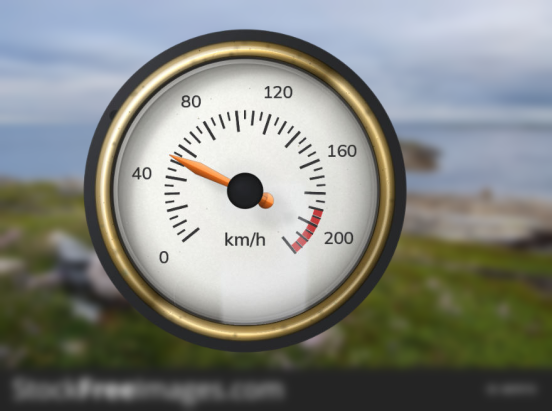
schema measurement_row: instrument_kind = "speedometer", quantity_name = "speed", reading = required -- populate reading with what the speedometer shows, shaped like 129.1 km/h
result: 52.5 km/h
